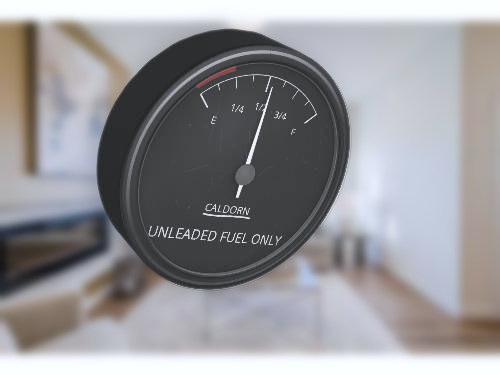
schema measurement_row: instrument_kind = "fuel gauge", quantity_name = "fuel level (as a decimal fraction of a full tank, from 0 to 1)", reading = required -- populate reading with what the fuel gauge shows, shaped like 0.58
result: 0.5
